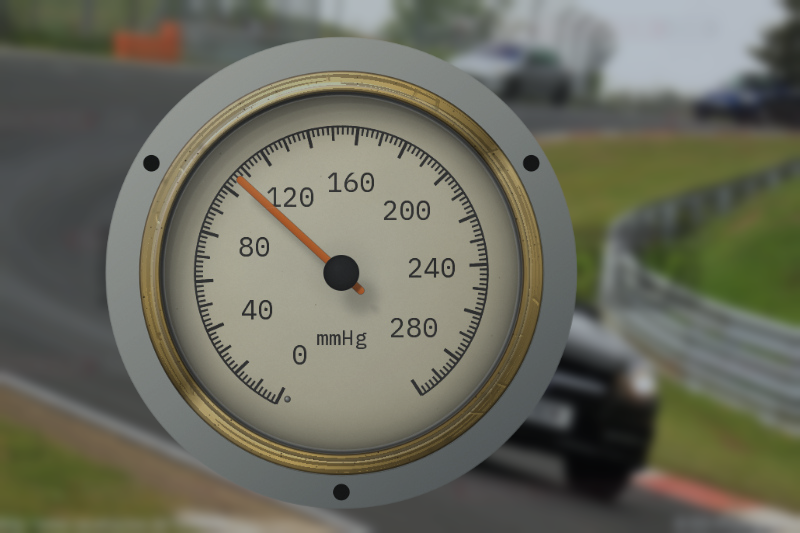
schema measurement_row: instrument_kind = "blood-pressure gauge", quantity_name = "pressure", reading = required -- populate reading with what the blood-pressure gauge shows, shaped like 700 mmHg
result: 106 mmHg
